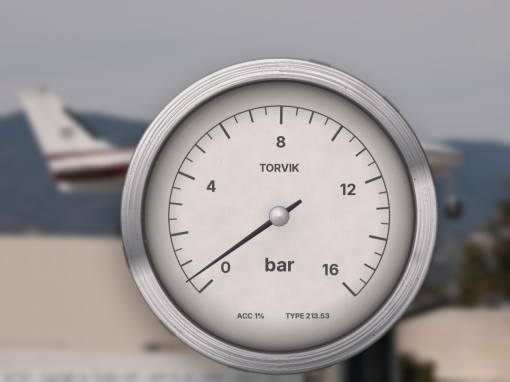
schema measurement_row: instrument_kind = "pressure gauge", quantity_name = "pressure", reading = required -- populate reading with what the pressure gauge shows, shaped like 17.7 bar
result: 0.5 bar
